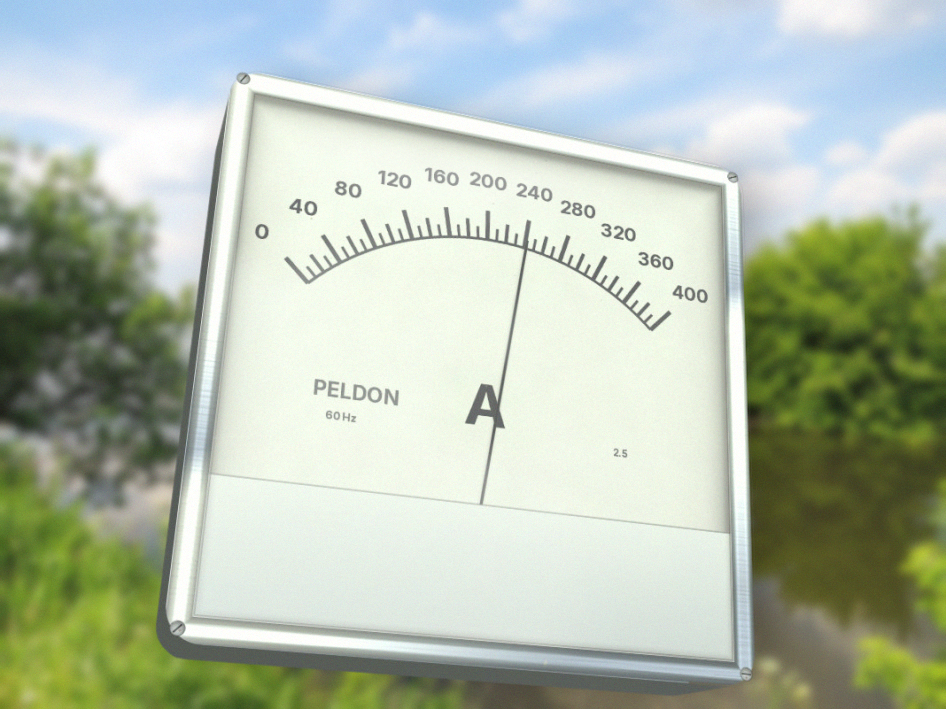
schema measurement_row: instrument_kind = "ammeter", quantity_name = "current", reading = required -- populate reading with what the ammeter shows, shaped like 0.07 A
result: 240 A
